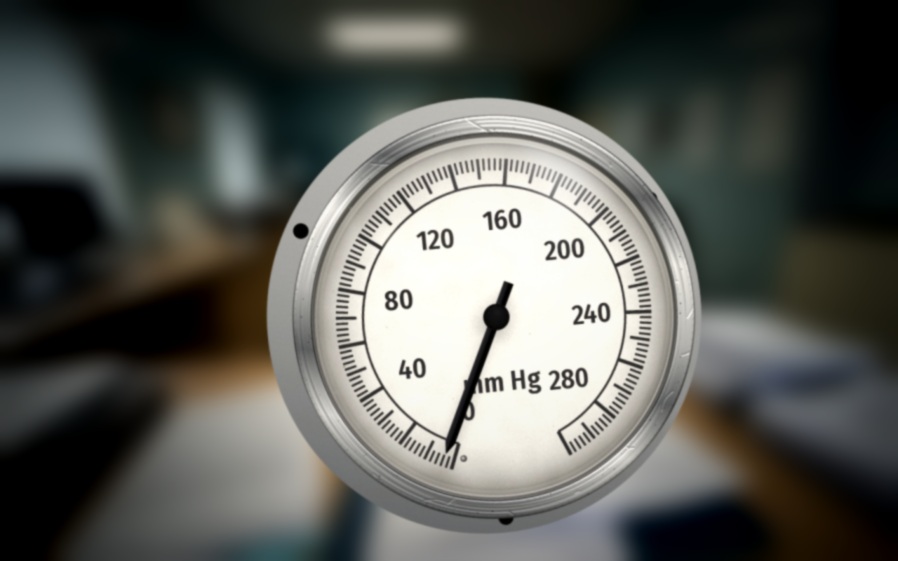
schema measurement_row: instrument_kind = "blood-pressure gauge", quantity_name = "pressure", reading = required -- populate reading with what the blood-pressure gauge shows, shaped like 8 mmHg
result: 4 mmHg
